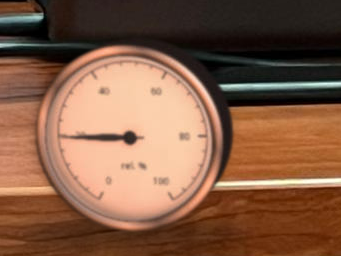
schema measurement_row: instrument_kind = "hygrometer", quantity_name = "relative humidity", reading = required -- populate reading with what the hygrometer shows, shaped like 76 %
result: 20 %
